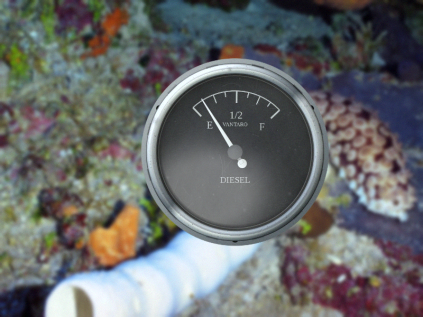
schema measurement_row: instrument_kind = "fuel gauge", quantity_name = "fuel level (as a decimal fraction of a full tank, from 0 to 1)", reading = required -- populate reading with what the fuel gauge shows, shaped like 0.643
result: 0.125
